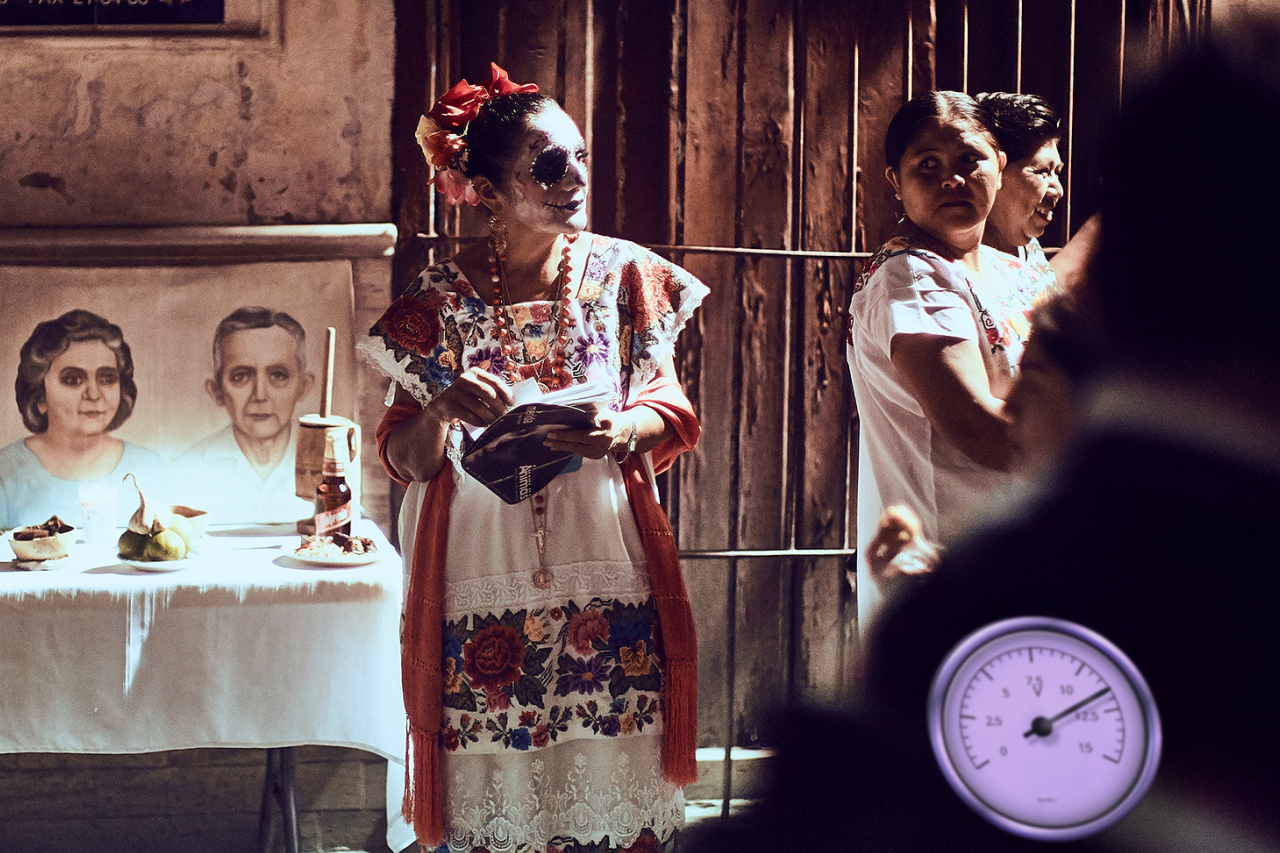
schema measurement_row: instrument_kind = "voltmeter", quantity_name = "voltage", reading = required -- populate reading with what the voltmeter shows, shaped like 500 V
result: 11.5 V
